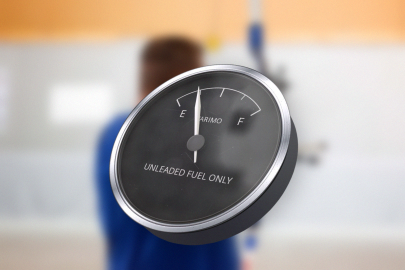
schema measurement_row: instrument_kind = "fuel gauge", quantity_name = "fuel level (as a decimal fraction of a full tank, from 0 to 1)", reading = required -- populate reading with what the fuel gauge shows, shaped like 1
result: 0.25
